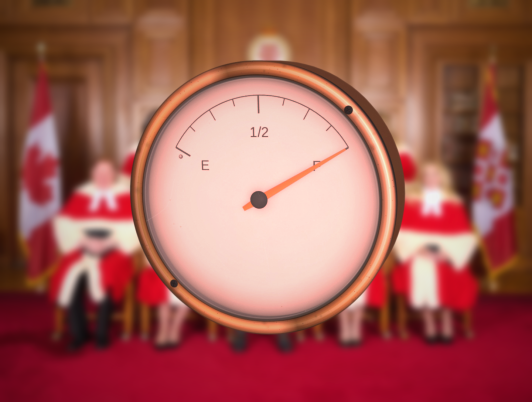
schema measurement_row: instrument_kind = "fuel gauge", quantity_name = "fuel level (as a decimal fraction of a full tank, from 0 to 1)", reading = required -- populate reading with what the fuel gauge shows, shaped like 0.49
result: 1
